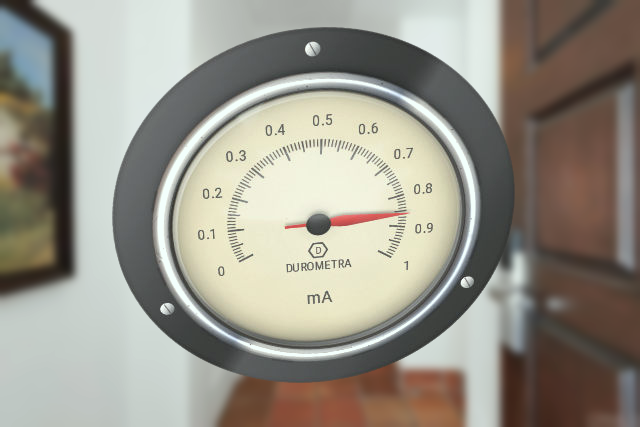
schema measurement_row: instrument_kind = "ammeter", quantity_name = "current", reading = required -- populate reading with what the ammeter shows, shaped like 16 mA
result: 0.85 mA
